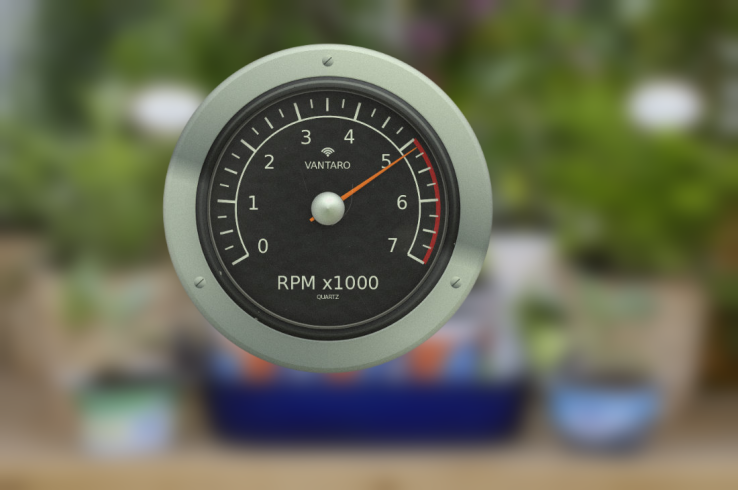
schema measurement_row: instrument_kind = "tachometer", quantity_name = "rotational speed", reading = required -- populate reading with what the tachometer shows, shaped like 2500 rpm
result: 5125 rpm
